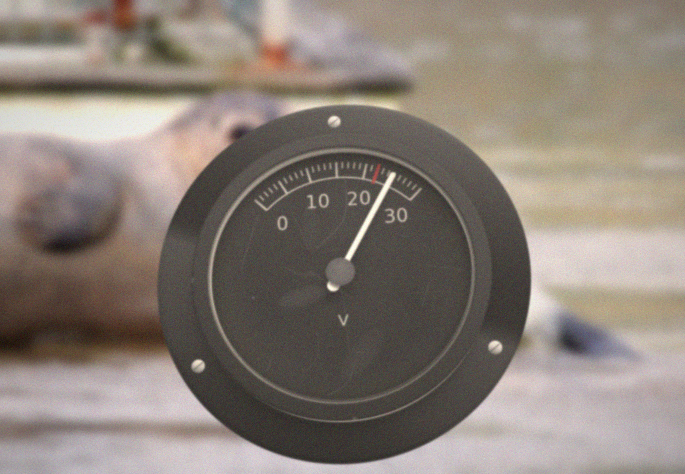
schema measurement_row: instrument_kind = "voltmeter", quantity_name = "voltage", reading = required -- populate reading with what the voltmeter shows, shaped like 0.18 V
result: 25 V
